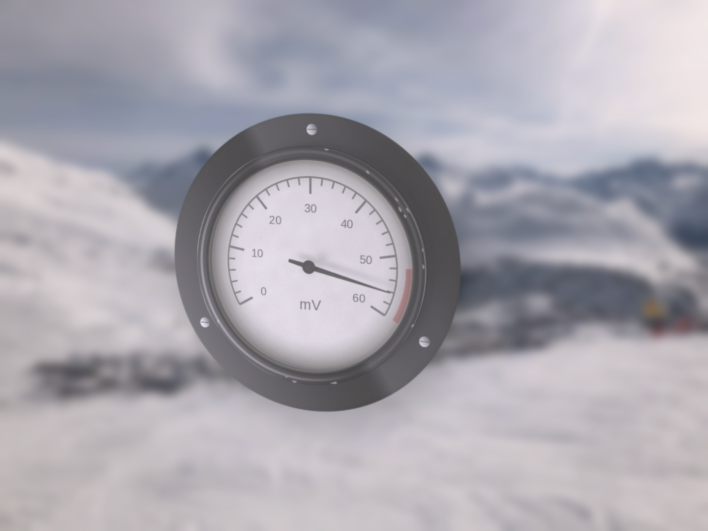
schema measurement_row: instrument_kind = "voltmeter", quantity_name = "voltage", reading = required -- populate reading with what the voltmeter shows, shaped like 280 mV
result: 56 mV
